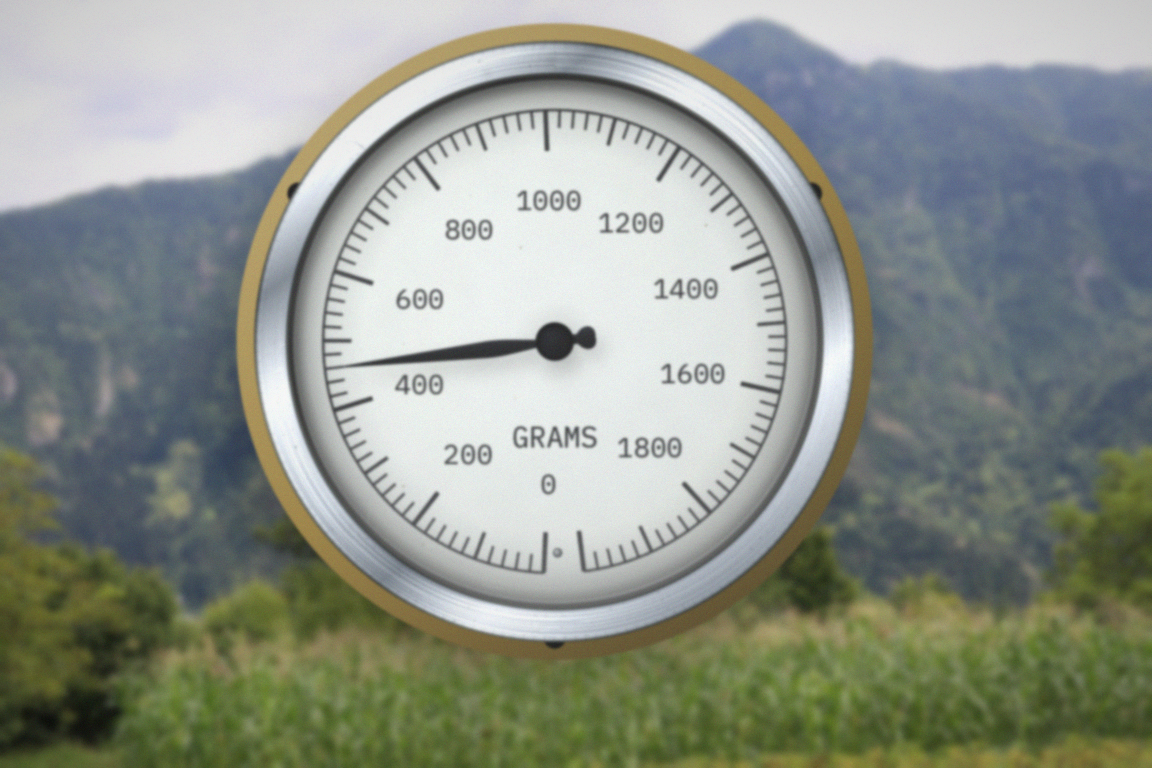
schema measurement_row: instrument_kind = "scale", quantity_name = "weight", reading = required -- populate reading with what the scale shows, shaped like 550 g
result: 460 g
